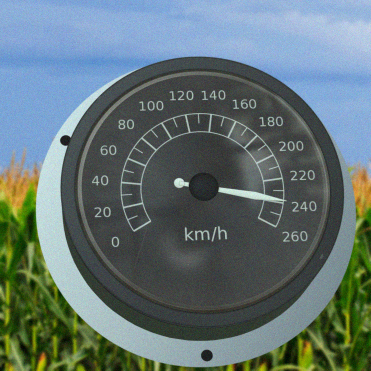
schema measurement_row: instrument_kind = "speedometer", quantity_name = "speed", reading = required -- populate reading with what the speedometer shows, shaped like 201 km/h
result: 240 km/h
